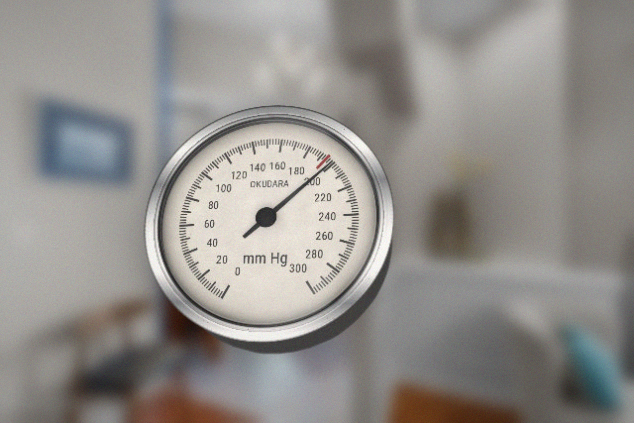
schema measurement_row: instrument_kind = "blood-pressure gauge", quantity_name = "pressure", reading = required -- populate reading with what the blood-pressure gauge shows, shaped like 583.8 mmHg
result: 200 mmHg
